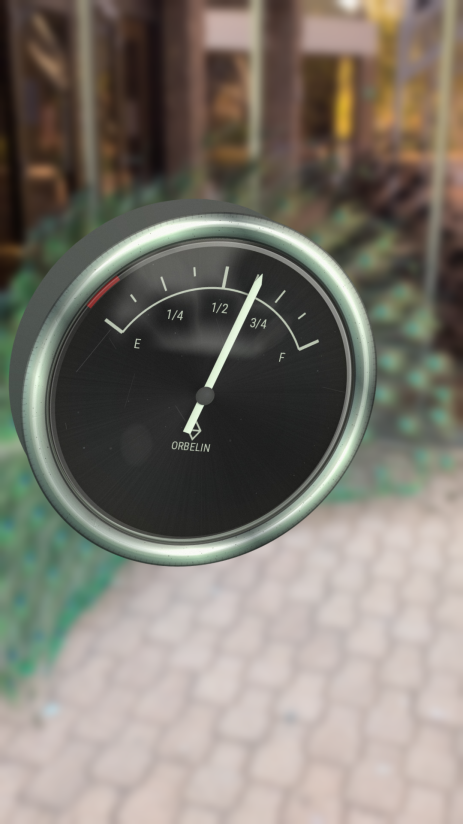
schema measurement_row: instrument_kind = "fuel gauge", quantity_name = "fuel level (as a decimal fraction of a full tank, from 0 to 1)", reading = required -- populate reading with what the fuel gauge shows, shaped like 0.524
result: 0.625
